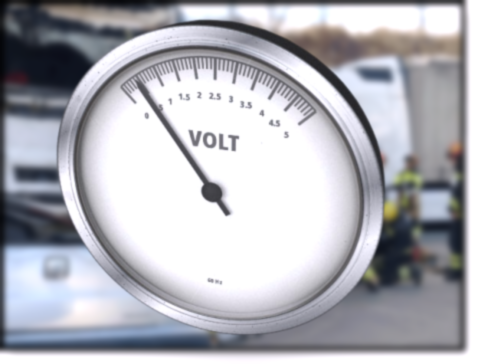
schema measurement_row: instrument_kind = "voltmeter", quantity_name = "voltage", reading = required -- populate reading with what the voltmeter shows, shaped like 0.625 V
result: 0.5 V
